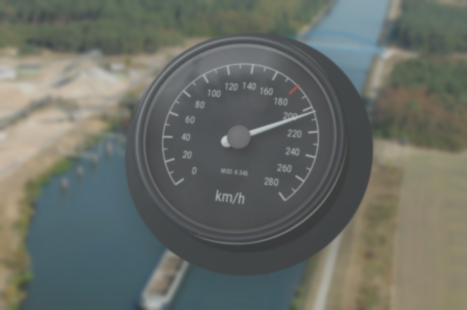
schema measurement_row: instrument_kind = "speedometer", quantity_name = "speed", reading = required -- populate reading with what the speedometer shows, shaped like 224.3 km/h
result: 205 km/h
